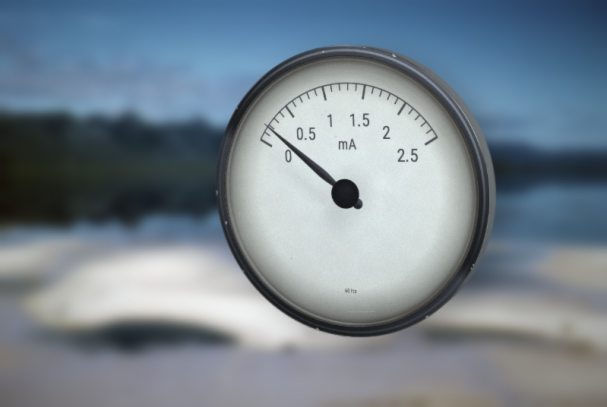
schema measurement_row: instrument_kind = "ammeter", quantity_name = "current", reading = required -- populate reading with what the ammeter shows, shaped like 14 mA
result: 0.2 mA
